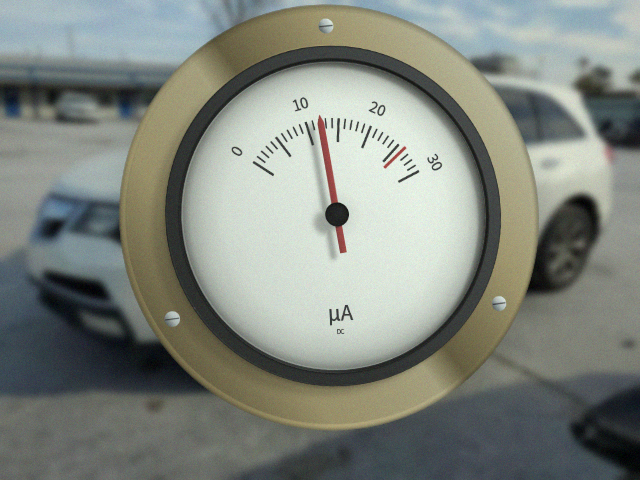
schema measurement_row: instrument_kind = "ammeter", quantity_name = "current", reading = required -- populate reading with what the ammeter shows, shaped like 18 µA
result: 12 µA
